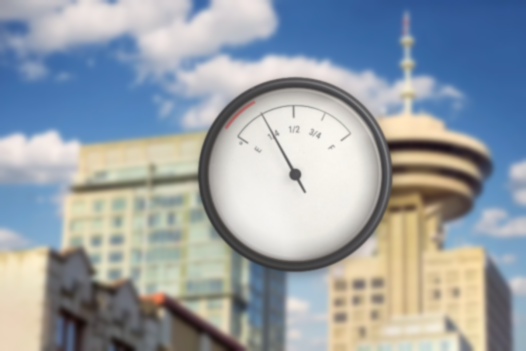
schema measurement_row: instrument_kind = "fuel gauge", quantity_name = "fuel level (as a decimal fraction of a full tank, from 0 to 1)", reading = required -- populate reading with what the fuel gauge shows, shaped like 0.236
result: 0.25
